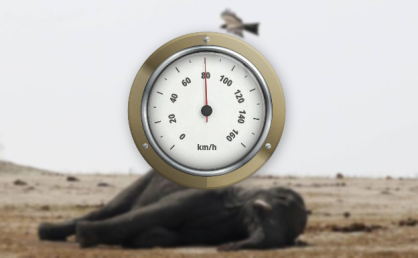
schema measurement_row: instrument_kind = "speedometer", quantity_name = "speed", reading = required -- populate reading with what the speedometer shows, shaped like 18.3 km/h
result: 80 km/h
